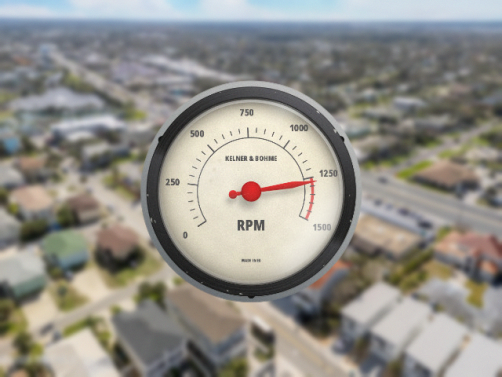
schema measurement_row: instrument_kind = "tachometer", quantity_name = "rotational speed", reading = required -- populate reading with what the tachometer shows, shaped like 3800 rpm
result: 1275 rpm
